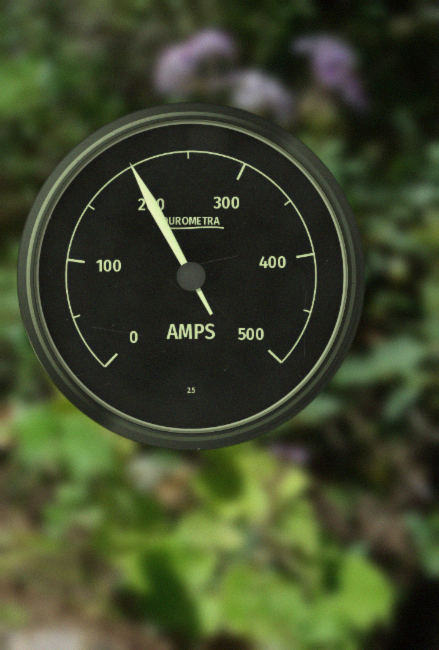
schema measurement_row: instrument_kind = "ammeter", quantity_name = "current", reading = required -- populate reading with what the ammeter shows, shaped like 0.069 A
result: 200 A
